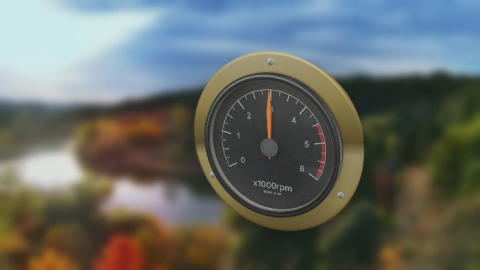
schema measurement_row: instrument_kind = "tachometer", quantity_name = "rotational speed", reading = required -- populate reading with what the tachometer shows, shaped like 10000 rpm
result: 3000 rpm
